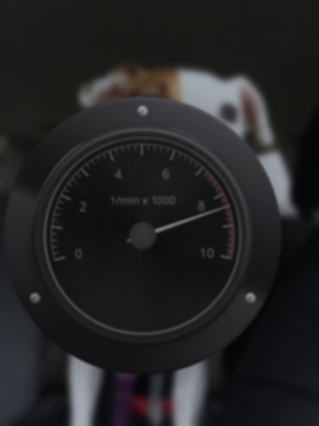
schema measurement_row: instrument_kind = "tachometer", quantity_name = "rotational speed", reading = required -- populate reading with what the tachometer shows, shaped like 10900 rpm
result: 8400 rpm
